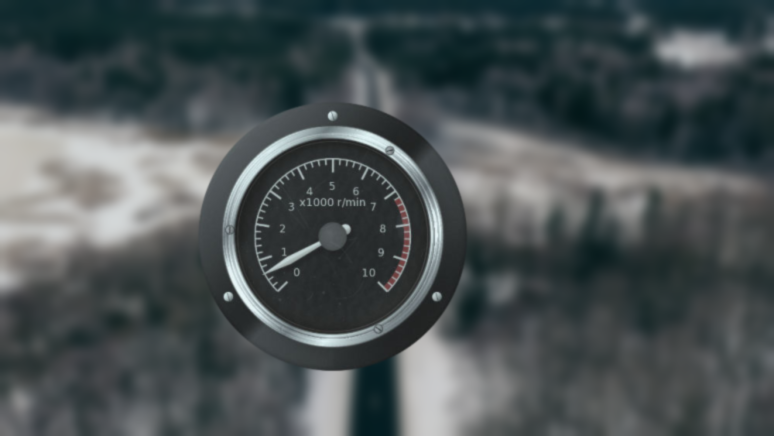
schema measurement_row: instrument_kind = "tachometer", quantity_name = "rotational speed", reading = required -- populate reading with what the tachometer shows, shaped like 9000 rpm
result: 600 rpm
